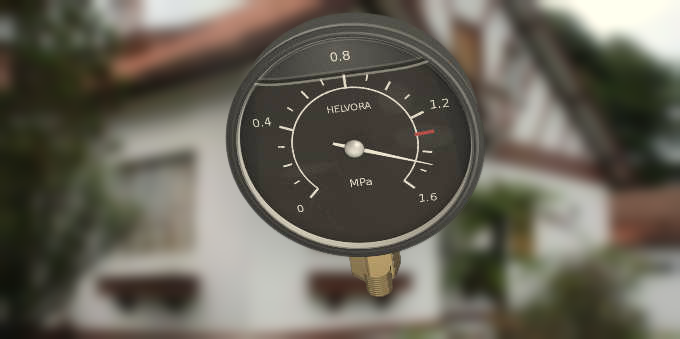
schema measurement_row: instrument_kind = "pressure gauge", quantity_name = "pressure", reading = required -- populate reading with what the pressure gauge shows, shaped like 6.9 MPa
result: 1.45 MPa
